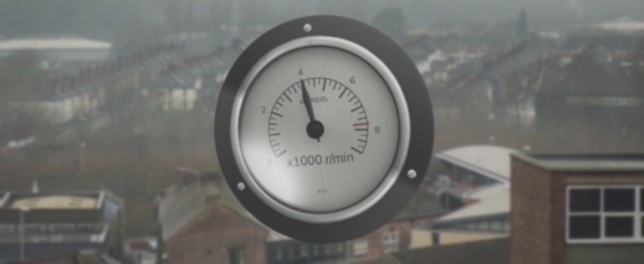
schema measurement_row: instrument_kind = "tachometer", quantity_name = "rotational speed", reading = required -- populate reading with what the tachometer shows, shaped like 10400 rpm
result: 4000 rpm
